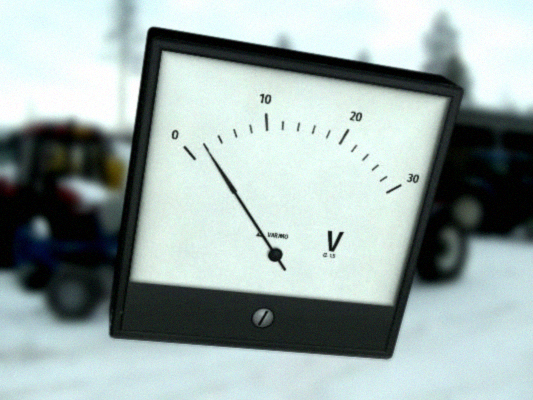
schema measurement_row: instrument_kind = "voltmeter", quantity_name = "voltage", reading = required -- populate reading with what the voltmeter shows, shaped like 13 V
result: 2 V
